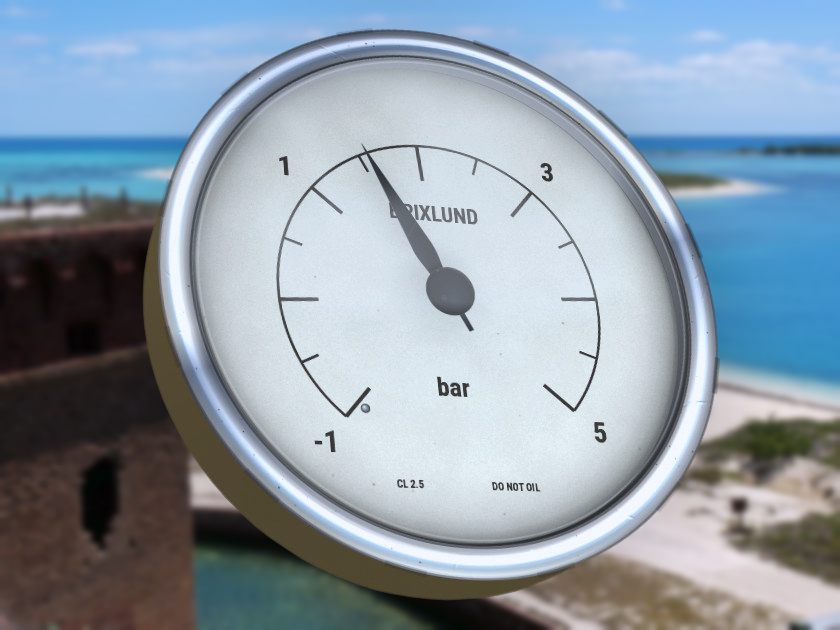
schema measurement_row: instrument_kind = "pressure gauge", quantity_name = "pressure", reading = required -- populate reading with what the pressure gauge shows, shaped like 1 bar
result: 1.5 bar
